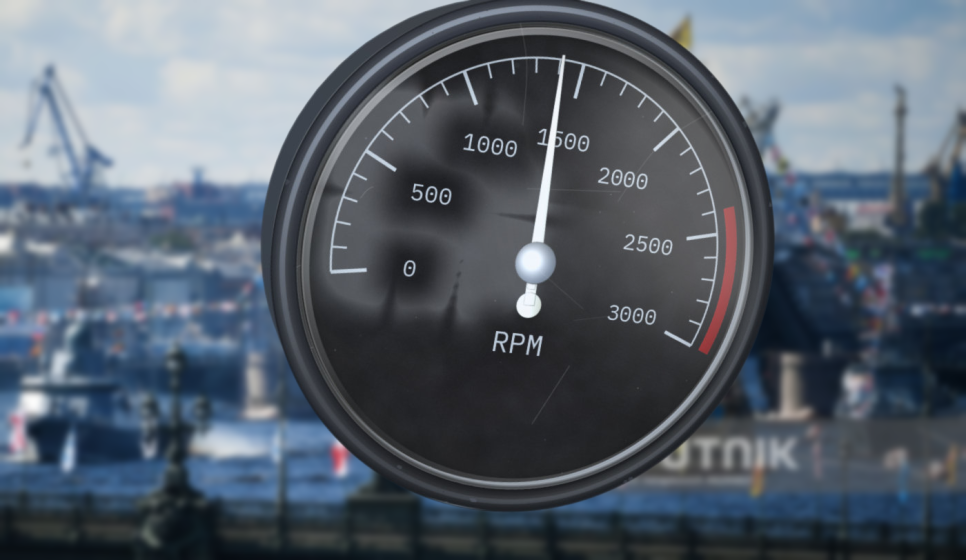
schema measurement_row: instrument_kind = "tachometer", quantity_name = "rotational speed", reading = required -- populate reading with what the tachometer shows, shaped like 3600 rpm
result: 1400 rpm
